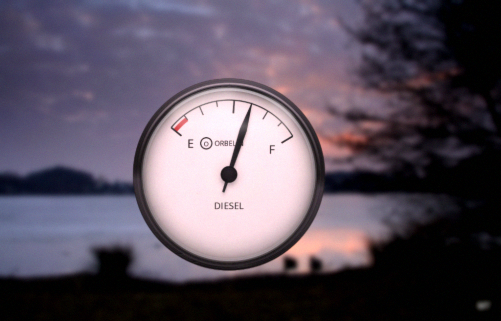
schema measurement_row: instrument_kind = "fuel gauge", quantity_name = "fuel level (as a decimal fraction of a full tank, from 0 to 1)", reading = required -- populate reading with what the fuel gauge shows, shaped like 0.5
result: 0.625
